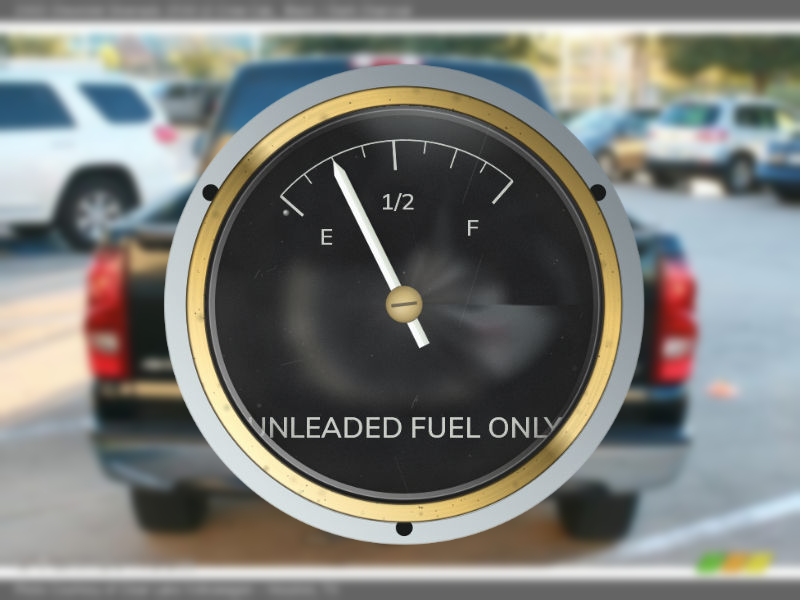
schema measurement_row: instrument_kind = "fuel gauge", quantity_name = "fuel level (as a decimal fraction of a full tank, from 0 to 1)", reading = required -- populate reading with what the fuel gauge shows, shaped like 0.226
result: 0.25
